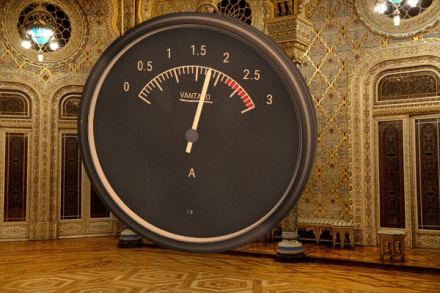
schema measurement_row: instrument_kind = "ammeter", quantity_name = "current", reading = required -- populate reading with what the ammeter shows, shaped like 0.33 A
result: 1.8 A
